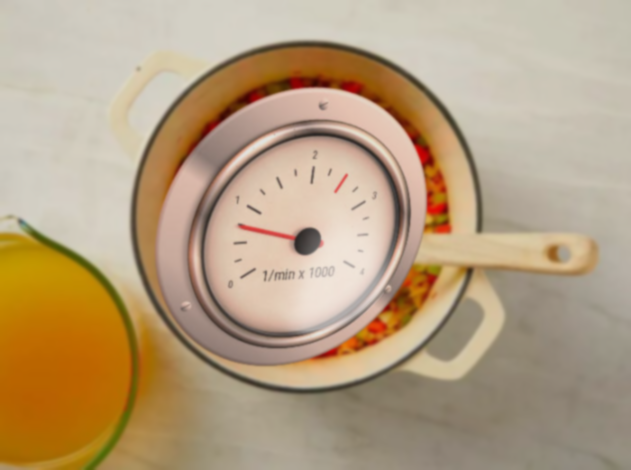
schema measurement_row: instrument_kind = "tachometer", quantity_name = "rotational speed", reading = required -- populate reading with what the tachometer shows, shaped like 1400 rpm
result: 750 rpm
